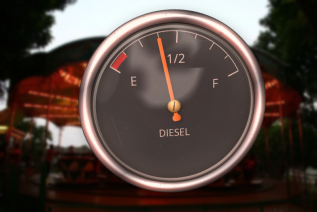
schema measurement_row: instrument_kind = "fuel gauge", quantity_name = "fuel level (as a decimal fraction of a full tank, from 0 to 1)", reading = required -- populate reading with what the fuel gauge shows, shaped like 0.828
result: 0.375
